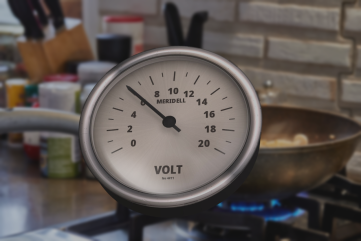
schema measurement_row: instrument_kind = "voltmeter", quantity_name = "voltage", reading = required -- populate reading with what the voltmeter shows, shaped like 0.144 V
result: 6 V
